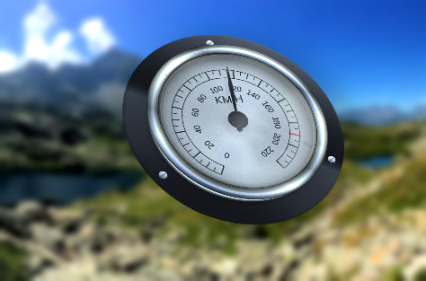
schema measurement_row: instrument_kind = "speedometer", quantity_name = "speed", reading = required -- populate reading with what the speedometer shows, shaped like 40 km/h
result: 115 km/h
